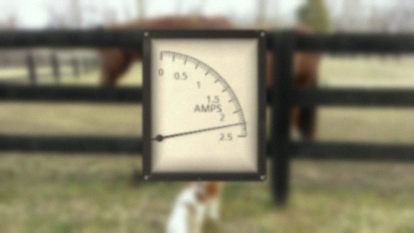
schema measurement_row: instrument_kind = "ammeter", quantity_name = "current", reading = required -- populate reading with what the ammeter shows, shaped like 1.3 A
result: 2.25 A
